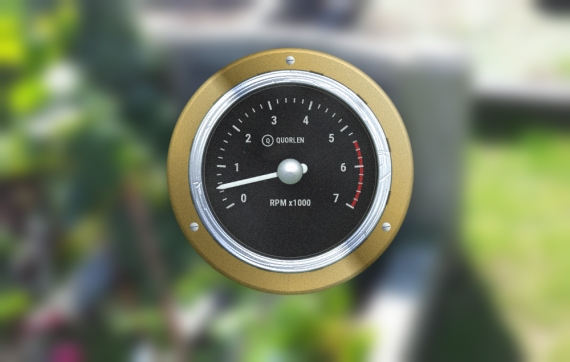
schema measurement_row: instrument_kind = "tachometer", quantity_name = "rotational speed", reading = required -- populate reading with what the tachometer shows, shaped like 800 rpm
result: 500 rpm
